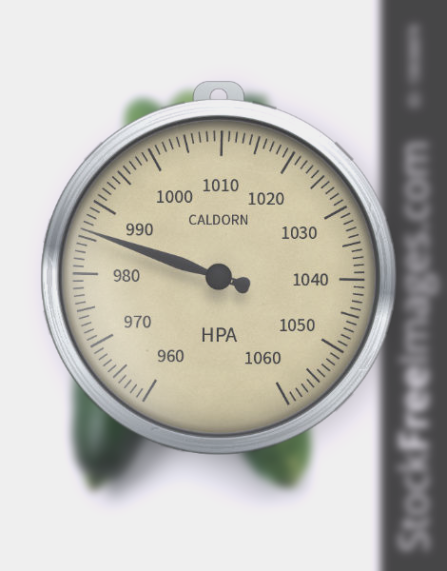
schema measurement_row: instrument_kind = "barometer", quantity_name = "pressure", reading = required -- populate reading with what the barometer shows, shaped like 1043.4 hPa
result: 986 hPa
